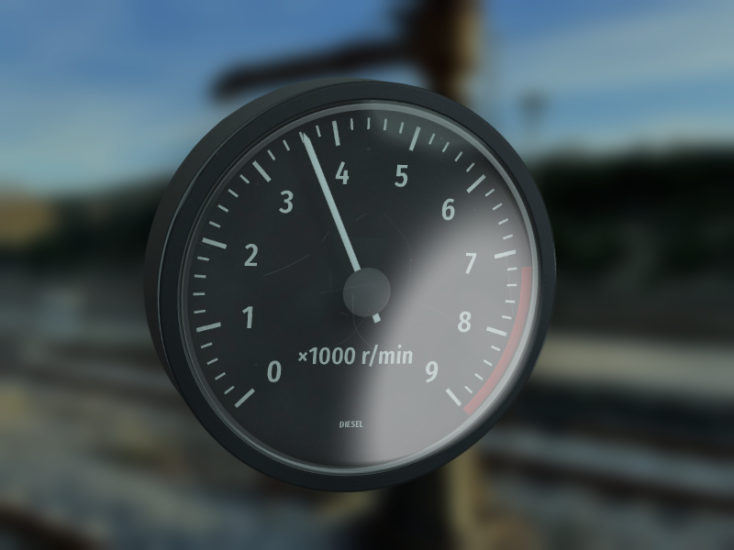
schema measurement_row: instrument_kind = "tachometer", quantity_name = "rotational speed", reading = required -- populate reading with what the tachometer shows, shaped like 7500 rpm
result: 3600 rpm
